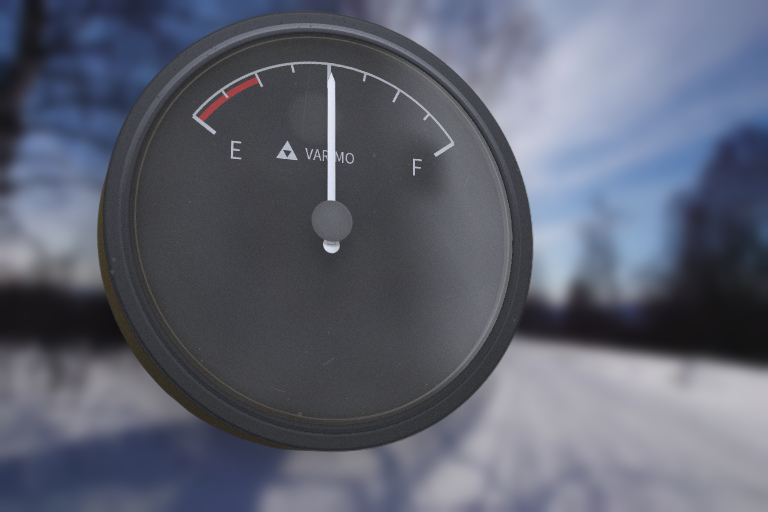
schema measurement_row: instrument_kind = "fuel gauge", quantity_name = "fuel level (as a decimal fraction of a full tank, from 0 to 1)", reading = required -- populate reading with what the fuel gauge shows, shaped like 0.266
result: 0.5
